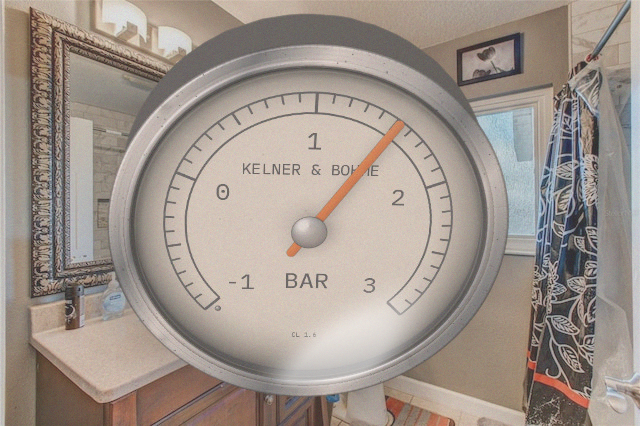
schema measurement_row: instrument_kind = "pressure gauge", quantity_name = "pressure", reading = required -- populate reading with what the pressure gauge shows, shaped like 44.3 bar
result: 1.5 bar
